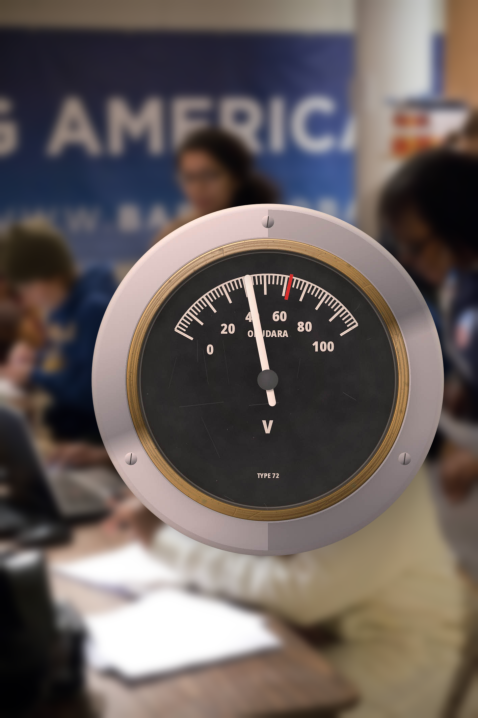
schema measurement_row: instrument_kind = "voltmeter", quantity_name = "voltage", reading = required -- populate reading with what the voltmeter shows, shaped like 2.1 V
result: 42 V
